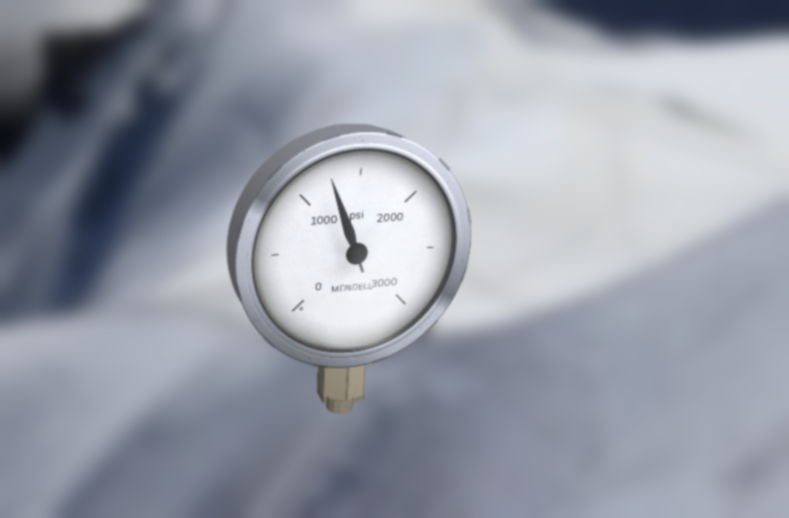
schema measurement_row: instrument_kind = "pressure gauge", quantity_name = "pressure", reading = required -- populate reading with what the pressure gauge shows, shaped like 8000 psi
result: 1250 psi
